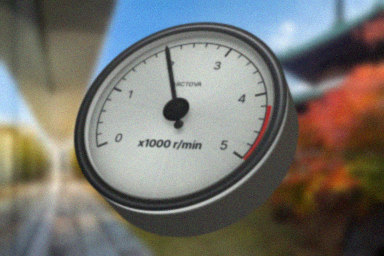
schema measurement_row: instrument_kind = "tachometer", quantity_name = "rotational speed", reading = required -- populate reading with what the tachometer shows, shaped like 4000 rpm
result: 2000 rpm
